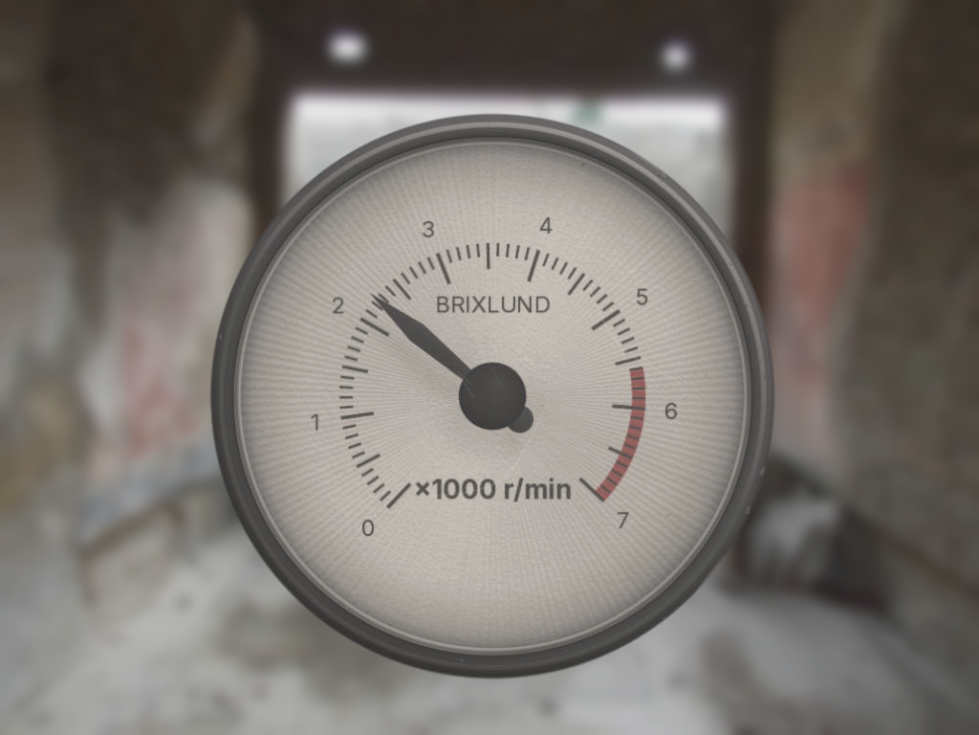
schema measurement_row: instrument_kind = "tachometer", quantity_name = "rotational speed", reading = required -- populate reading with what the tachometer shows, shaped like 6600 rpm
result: 2250 rpm
